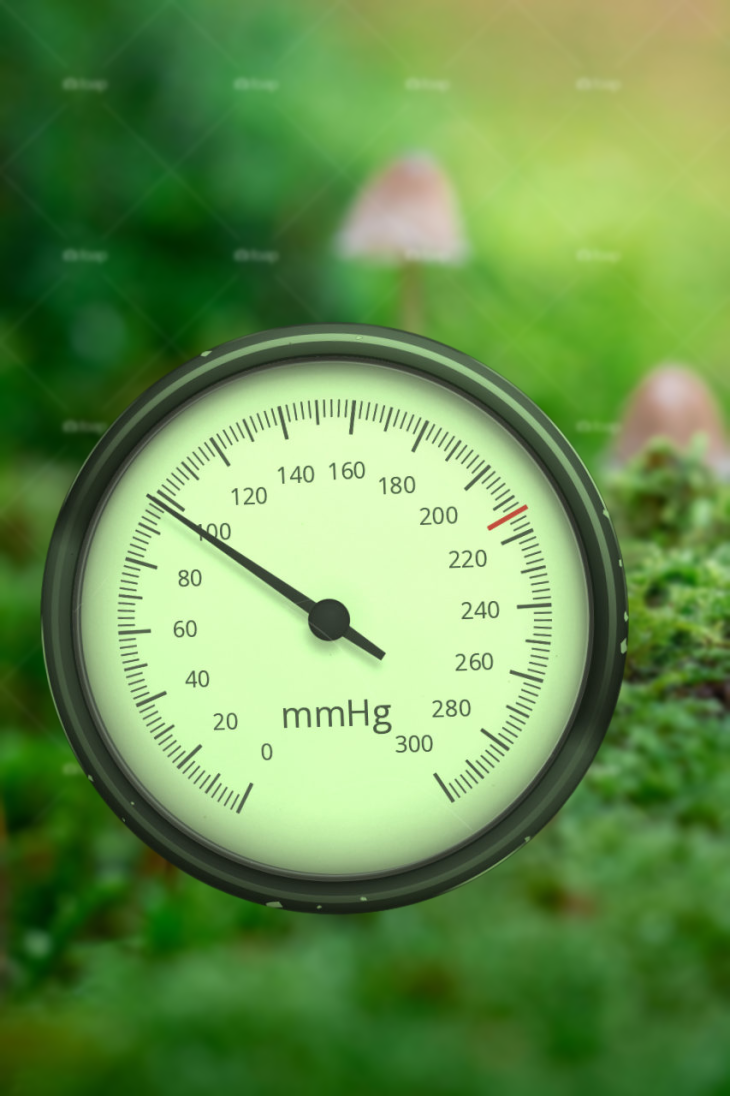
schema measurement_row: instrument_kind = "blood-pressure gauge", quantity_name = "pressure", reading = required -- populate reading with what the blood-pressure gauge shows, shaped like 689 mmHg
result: 98 mmHg
